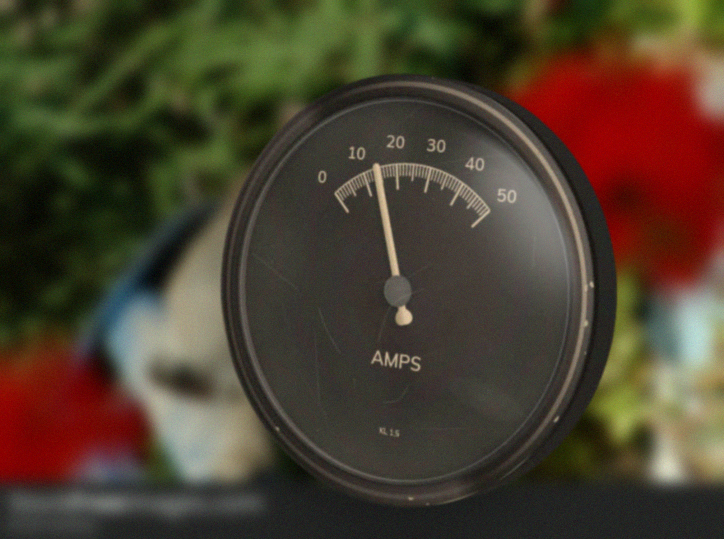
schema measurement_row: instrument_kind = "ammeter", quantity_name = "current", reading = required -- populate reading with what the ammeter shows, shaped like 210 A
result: 15 A
